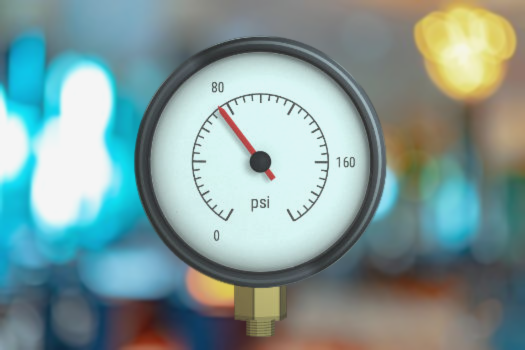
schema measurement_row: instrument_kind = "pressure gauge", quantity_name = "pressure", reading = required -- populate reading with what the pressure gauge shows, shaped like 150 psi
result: 75 psi
